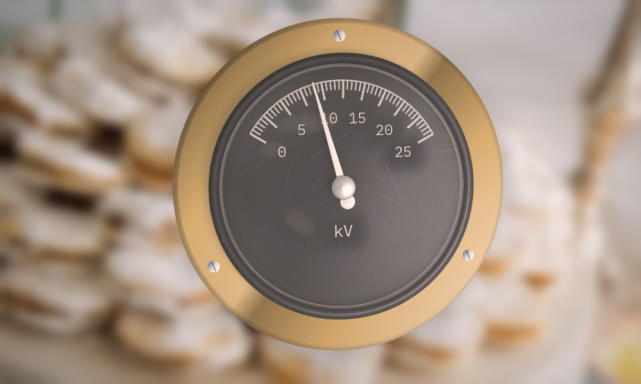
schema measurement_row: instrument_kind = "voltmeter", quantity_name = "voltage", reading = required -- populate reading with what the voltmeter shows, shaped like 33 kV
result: 9 kV
